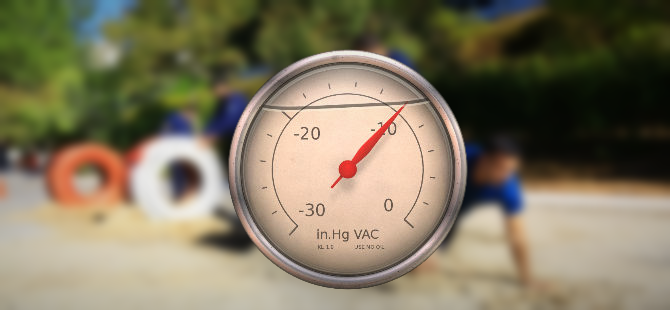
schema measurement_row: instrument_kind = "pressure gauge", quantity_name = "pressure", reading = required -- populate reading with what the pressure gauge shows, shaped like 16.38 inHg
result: -10 inHg
